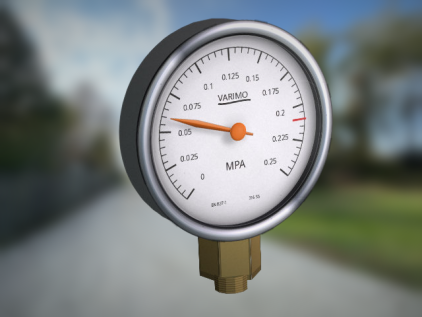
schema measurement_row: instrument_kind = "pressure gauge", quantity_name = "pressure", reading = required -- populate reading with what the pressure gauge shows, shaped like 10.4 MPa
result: 0.06 MPa
